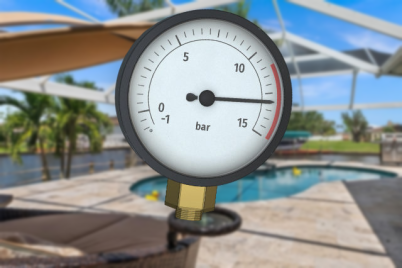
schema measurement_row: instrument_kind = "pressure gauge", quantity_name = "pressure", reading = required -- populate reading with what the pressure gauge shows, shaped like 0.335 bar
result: 13 bar
